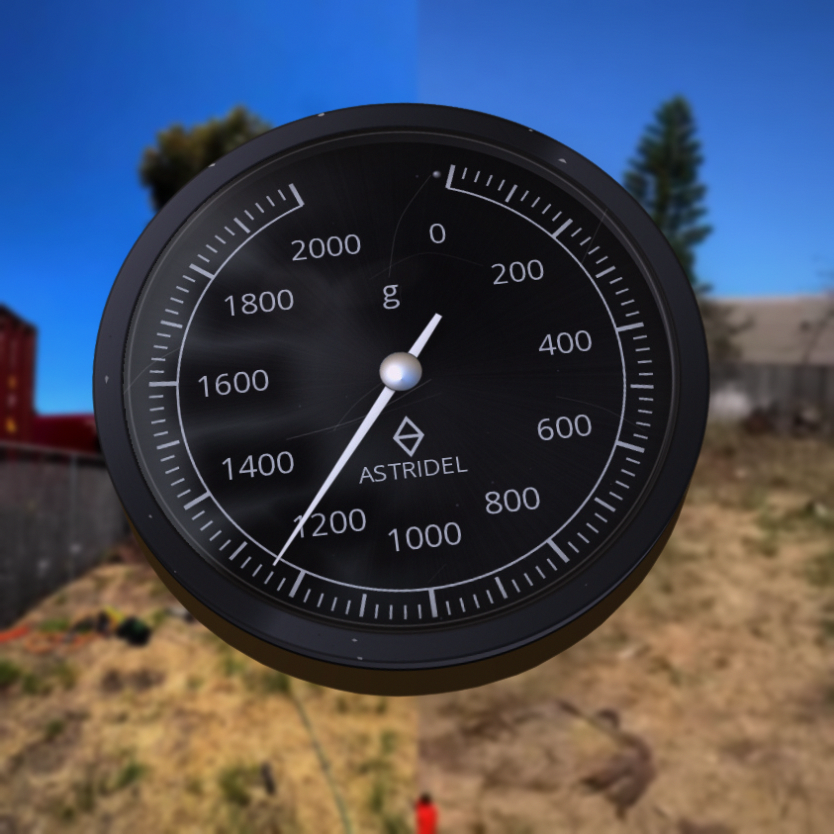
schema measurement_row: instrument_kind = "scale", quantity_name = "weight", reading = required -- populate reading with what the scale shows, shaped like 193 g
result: 1240 g
